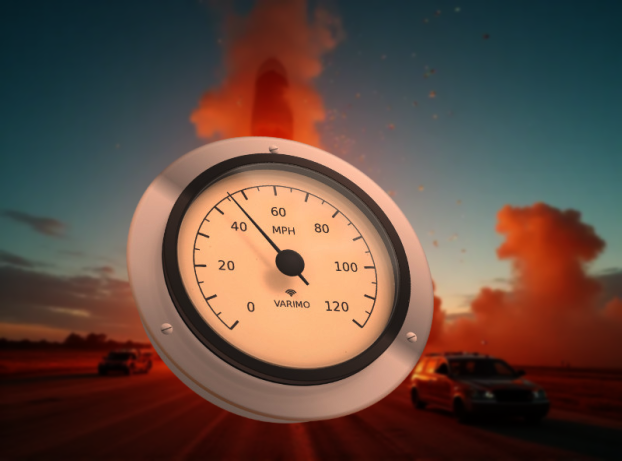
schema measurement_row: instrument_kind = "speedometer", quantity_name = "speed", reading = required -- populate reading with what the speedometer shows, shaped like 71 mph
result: 45 mph
